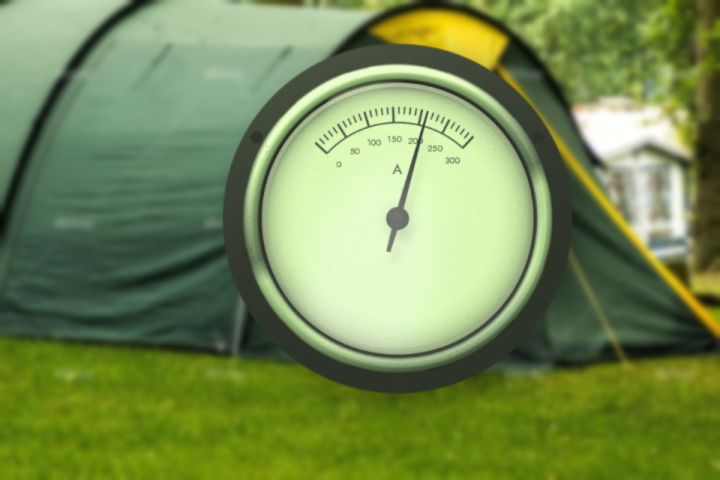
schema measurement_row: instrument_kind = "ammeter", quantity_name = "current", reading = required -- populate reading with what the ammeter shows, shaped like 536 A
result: 210 A
